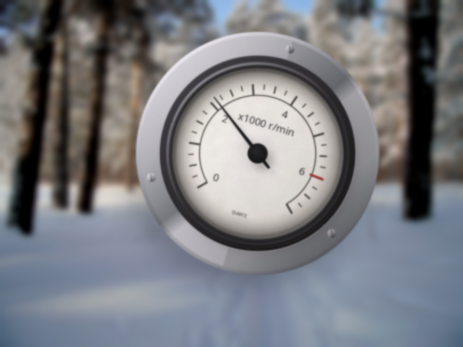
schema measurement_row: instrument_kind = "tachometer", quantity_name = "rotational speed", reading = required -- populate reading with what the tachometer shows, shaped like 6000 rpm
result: 2125 rpm
